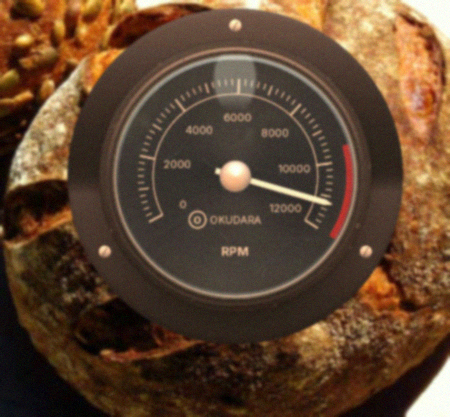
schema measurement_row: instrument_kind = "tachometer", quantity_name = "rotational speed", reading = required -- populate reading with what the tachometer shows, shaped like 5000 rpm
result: 11200 rpm
